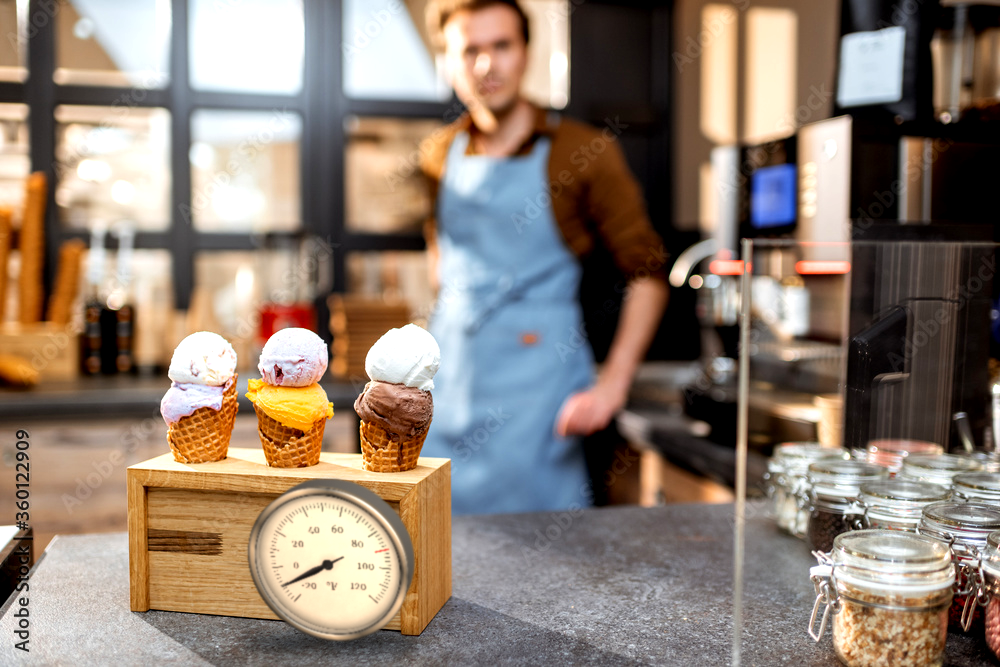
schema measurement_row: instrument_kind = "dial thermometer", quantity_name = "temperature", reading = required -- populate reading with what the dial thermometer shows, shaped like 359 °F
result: -10 °F
